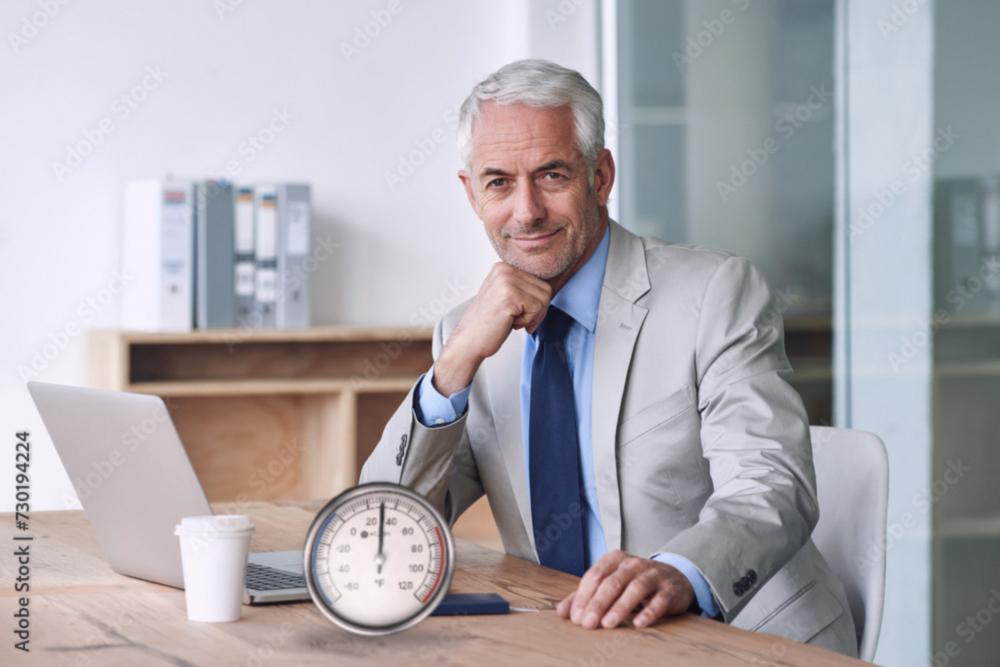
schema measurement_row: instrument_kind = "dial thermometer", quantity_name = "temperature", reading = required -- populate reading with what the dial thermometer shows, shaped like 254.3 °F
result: 30 °F
